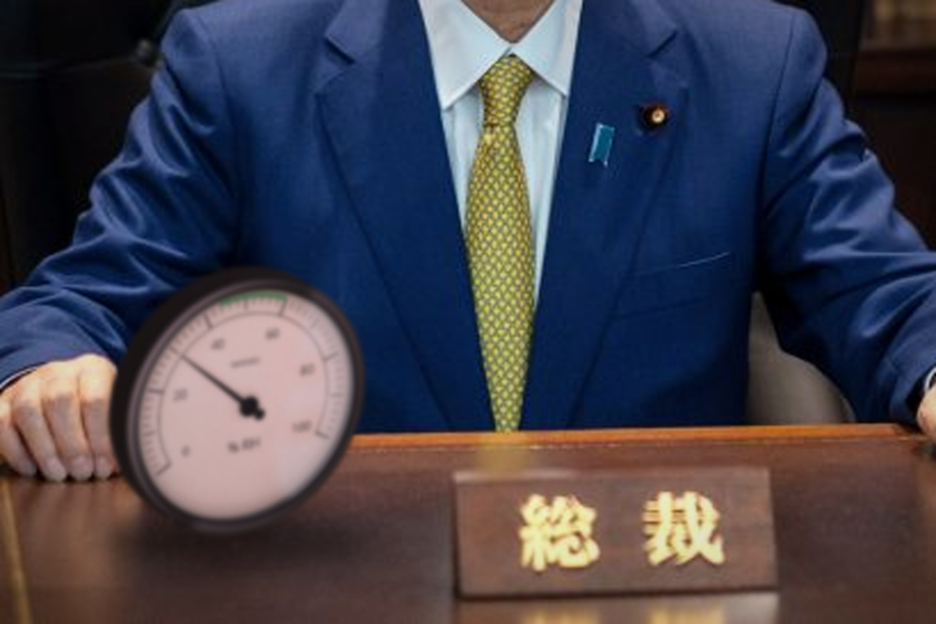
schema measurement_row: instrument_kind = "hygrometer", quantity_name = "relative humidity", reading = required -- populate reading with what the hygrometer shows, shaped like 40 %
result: 30 %
